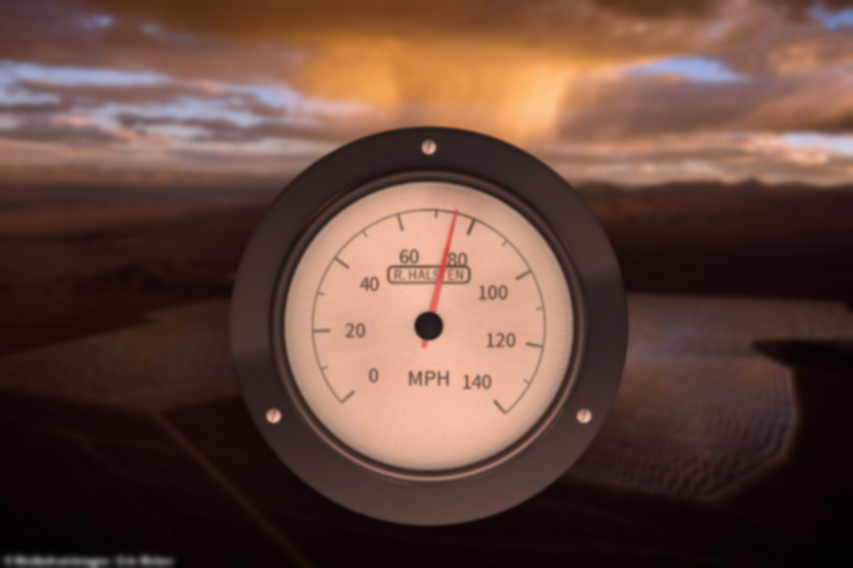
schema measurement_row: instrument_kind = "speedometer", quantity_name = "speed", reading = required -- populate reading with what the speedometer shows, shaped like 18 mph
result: 75 mph
